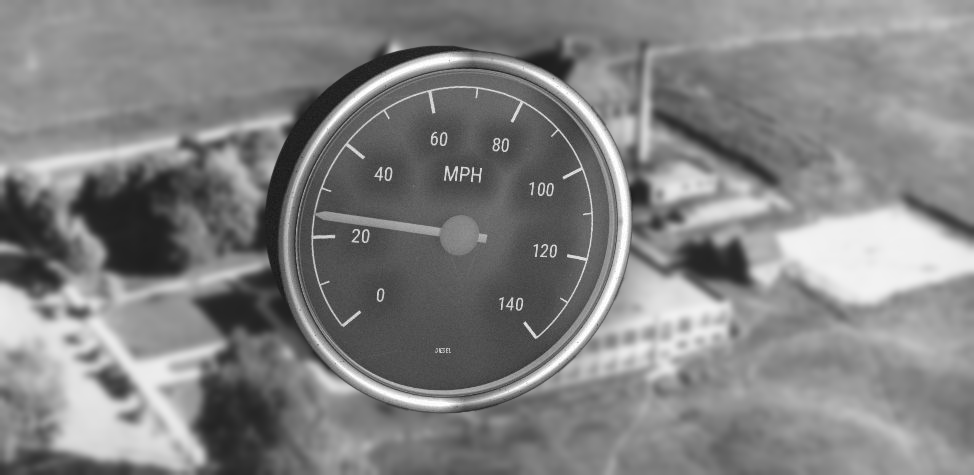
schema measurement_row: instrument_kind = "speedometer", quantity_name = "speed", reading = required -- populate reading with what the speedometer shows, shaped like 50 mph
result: 25 mph
